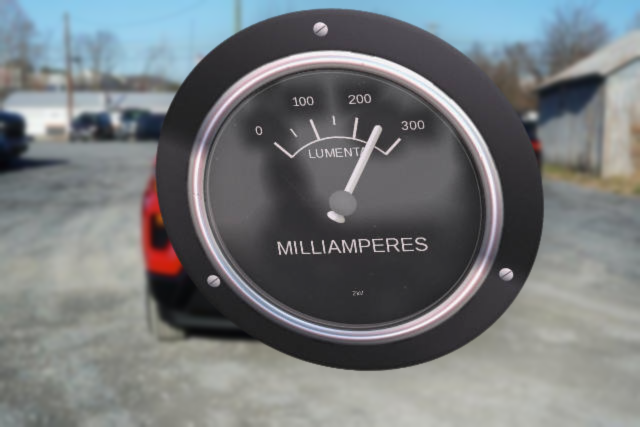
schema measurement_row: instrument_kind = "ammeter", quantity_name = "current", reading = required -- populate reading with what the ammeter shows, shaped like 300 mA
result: 250 mA
